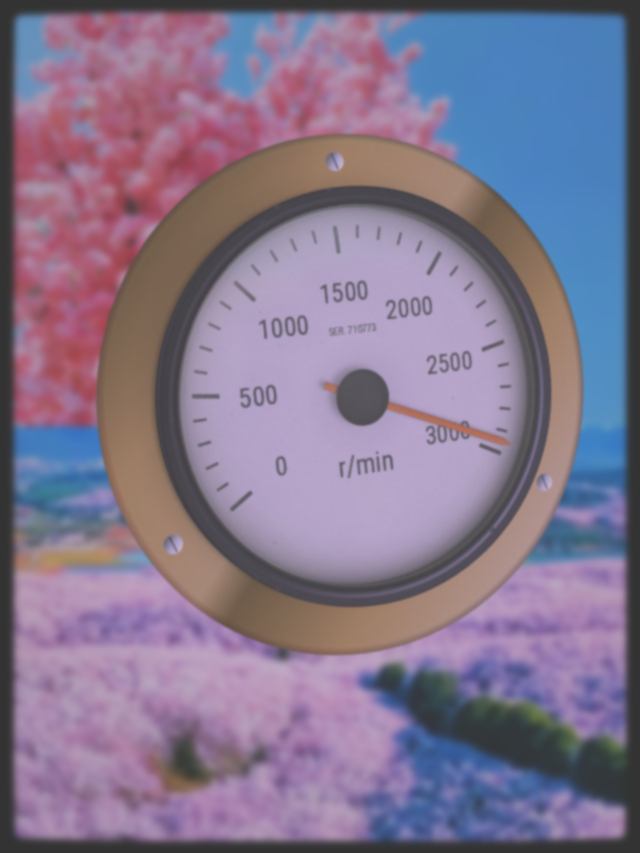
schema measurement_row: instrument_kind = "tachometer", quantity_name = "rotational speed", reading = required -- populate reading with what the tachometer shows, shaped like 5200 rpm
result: 2950 rpm
